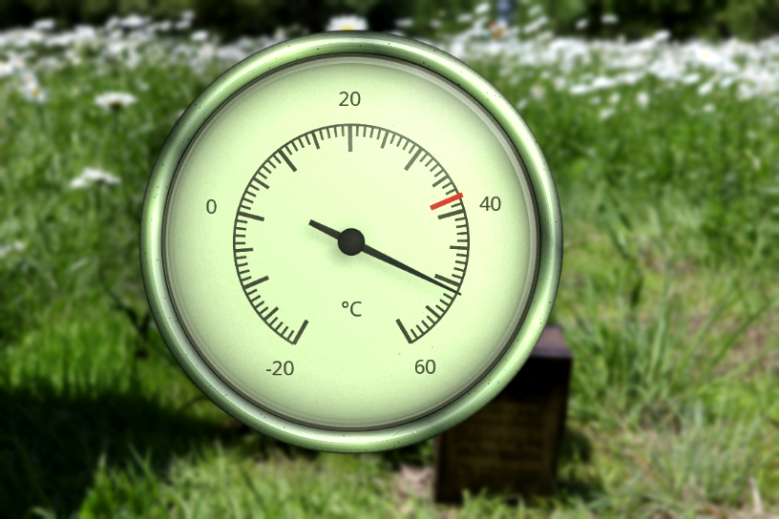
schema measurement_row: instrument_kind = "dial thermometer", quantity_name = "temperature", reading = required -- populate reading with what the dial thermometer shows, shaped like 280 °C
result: 51 °C
